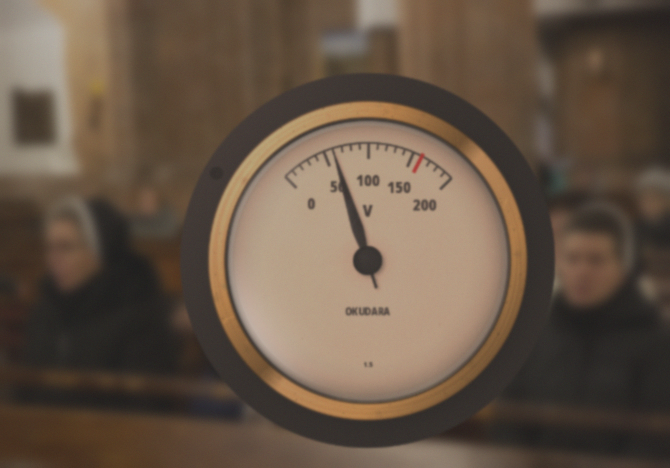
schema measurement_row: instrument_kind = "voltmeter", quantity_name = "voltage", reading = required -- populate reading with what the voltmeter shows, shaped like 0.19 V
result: 60 V
